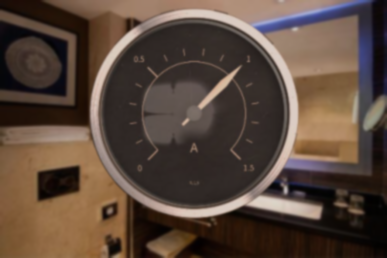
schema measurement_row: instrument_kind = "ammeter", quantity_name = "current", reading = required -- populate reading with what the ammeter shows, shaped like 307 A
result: 1 A
